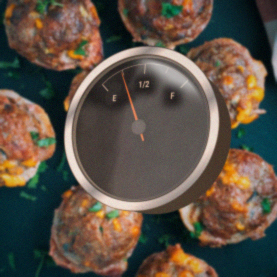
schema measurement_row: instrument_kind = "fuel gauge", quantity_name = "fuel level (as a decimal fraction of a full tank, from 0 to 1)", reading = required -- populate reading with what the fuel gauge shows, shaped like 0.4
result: 0.25
